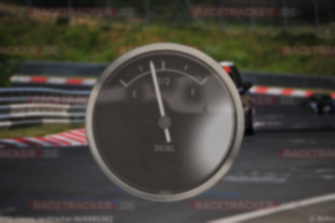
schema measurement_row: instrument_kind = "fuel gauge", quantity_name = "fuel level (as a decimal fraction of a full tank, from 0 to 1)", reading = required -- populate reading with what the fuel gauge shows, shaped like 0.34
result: 0.375
